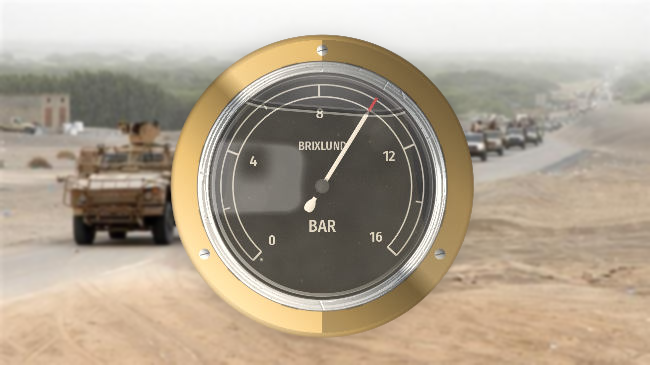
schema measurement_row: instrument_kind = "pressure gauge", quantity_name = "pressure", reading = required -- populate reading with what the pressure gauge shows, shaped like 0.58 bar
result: 10 bar
